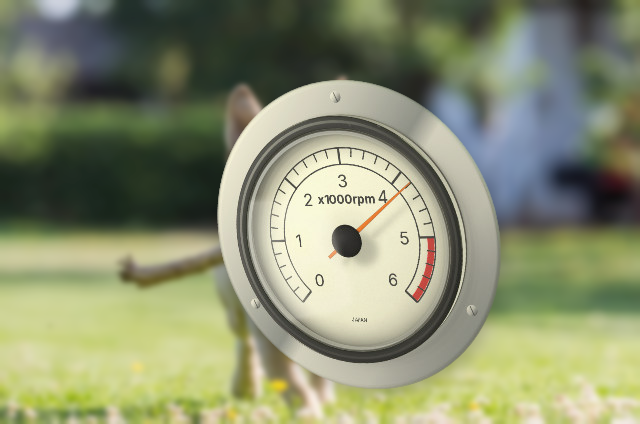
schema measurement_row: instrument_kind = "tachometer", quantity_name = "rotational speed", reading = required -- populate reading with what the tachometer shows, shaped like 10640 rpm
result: 4200 rpm
